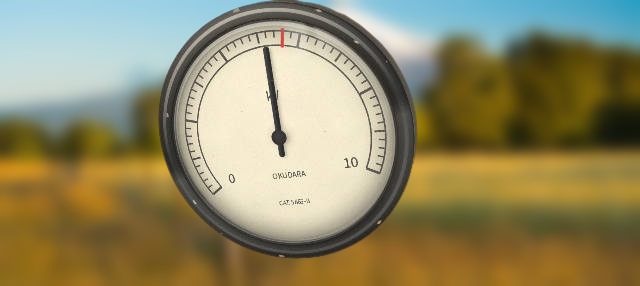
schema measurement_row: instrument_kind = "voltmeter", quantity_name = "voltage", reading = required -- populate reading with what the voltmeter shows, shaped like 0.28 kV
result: 5.2 kV
